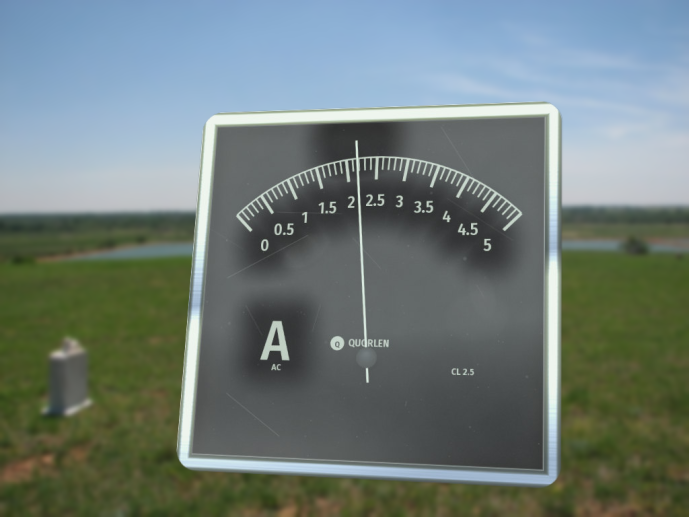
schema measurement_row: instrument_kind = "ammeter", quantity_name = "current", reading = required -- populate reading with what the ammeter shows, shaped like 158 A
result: 2.2 A
